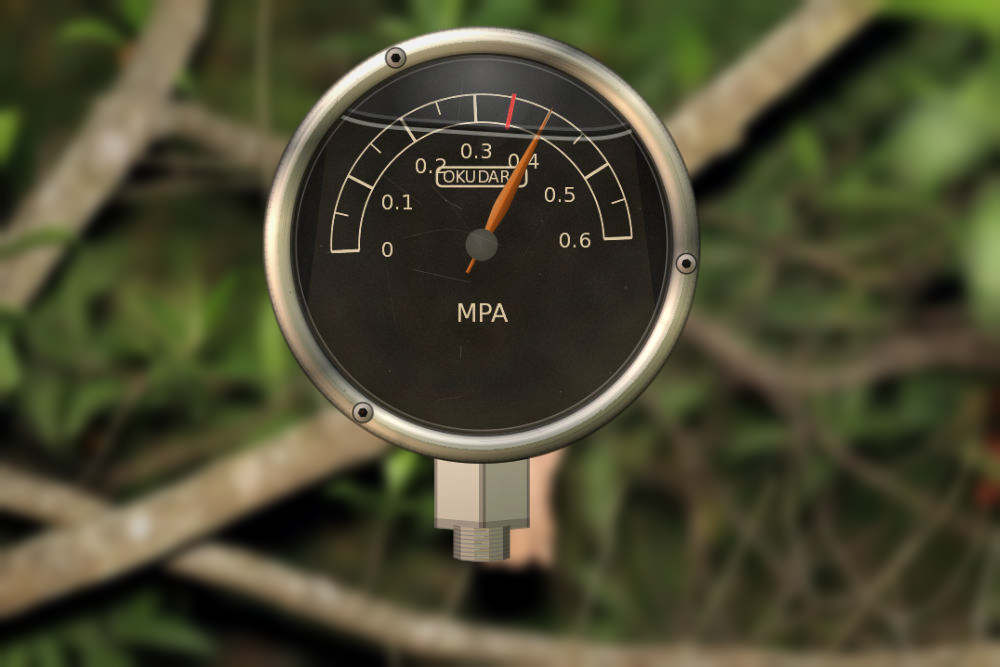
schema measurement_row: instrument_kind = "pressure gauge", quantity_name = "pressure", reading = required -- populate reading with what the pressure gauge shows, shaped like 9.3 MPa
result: 0.4 MPa
